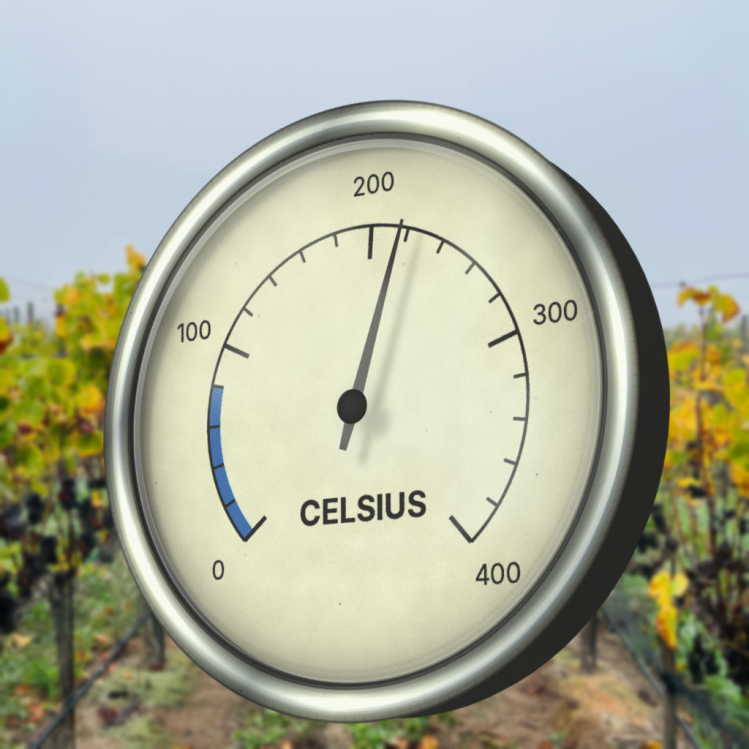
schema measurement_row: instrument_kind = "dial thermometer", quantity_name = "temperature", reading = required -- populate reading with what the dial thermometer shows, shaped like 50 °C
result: 220 °C
